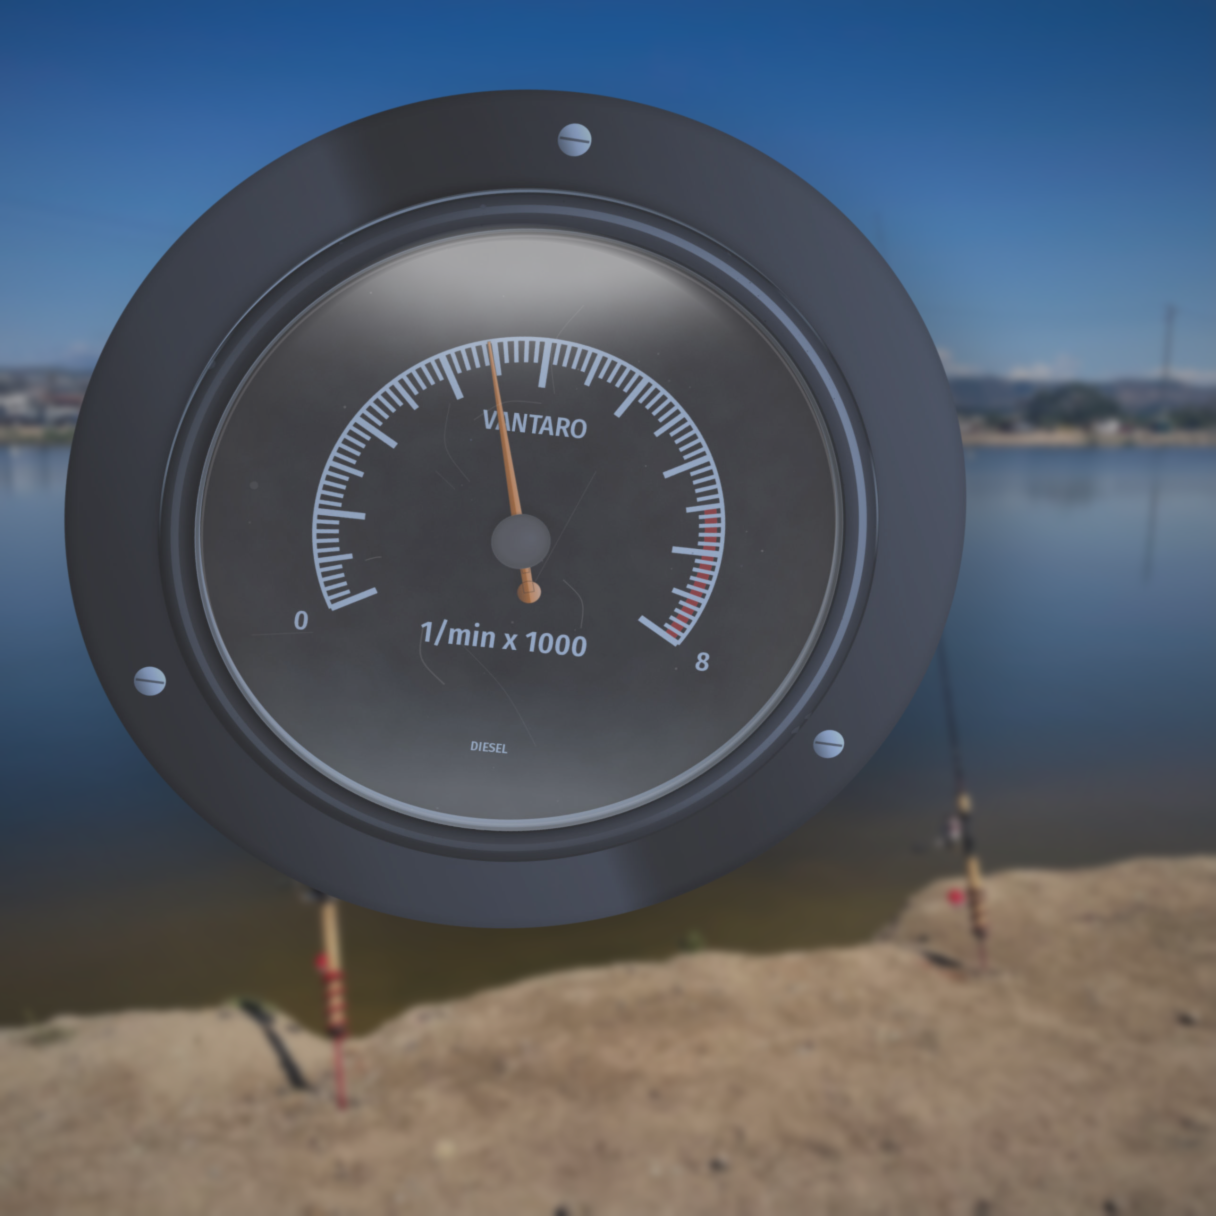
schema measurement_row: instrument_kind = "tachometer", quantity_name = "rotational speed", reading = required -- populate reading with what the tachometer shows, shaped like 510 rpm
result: 3450 rpm
